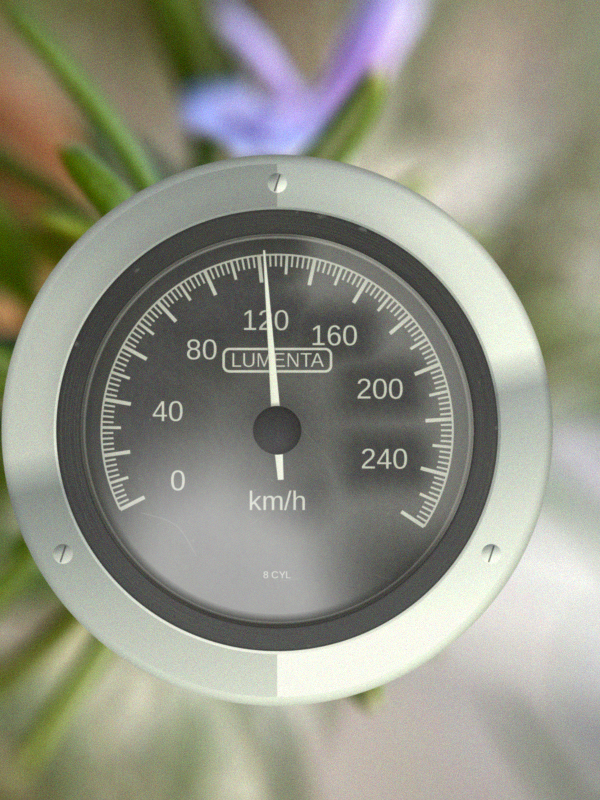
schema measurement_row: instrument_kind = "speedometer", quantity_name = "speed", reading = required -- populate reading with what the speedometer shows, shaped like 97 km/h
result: 122 km/h
